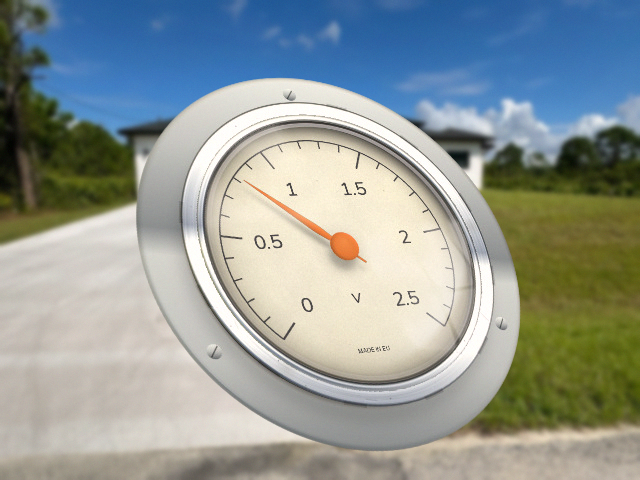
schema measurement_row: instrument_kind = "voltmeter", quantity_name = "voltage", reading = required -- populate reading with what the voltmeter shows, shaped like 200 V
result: 0.8 V
